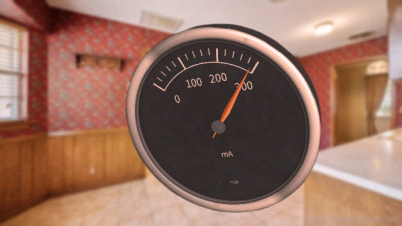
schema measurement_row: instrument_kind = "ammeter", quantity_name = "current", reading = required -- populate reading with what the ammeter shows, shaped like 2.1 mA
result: 290 mA
